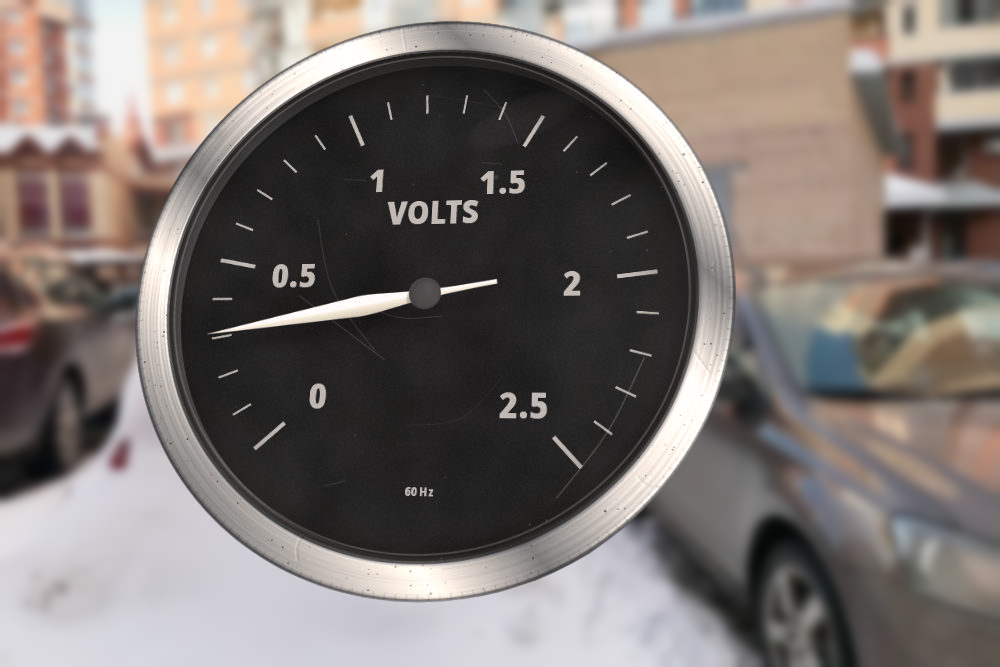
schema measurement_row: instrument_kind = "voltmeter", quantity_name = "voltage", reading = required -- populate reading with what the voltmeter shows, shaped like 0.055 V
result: 0.3 V
